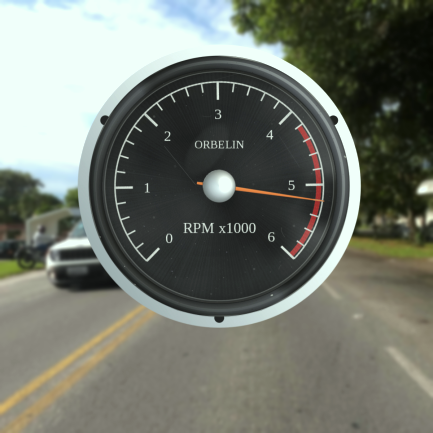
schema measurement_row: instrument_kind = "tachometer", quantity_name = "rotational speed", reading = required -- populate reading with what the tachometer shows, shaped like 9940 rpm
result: 5200 rpm
